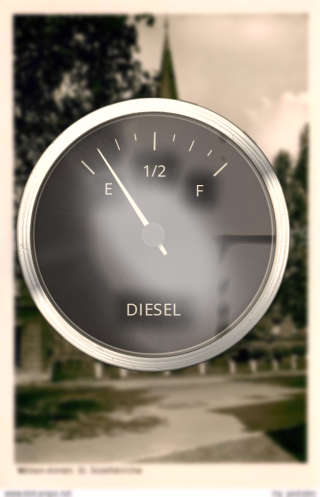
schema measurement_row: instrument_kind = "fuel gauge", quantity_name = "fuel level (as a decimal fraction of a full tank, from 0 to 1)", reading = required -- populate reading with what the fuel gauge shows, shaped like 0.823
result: 0.125
